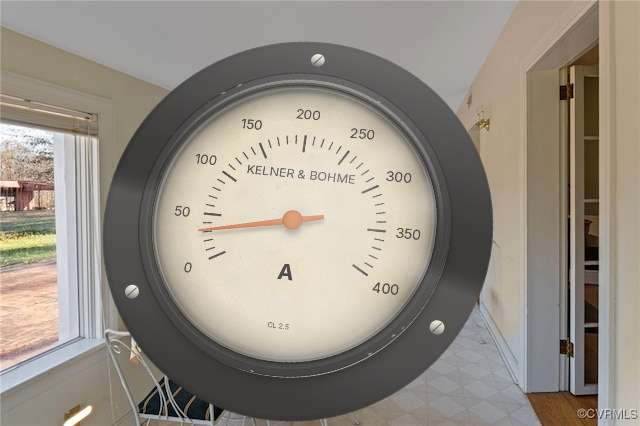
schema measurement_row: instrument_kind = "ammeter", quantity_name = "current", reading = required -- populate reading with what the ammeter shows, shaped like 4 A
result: 30 A
